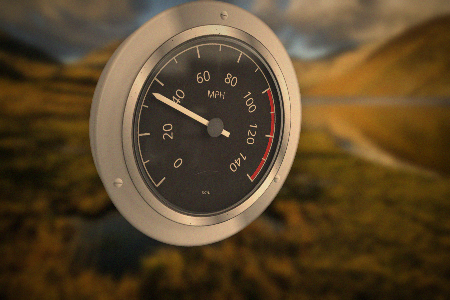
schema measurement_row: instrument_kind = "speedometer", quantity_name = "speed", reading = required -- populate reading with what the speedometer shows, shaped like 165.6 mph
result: 35 mph
